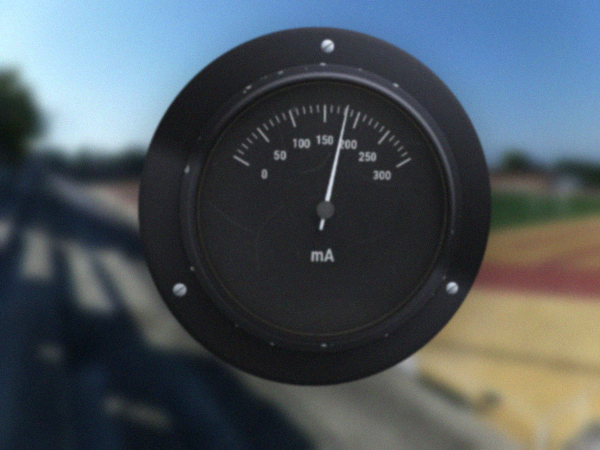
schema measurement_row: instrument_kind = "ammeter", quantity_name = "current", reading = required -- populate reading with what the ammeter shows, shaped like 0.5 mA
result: 180 mA
